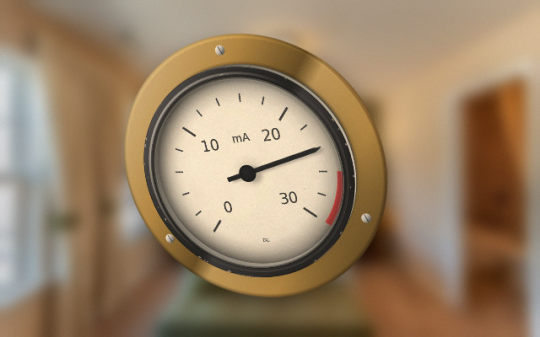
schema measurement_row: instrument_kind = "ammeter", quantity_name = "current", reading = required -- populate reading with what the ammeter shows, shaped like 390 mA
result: 24 mA
